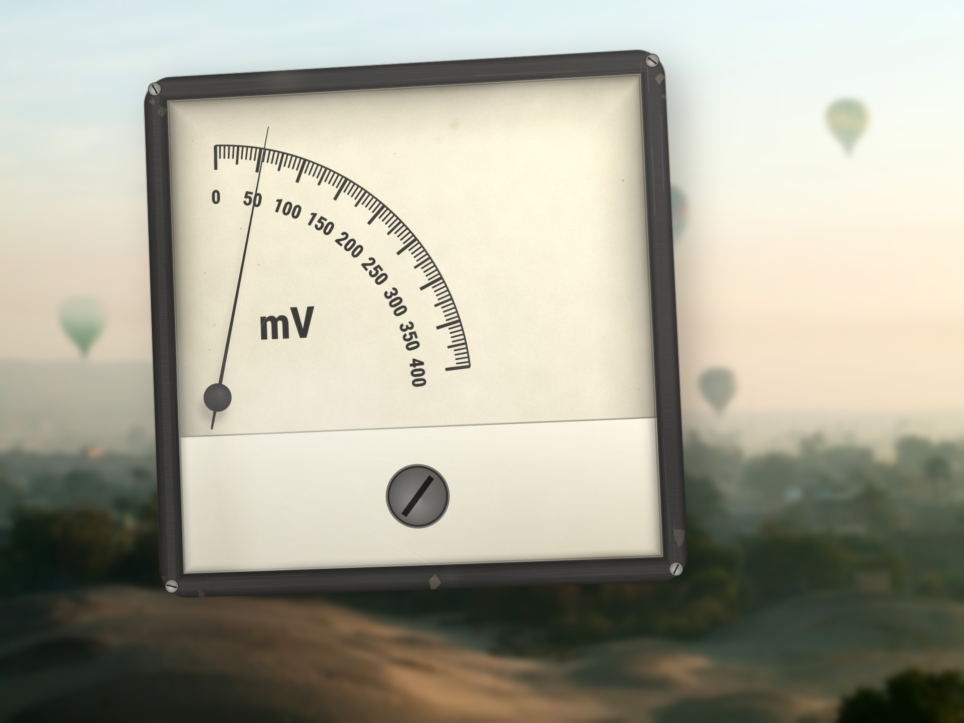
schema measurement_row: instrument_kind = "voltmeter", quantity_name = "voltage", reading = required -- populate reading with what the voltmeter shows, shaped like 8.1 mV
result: 55 mV
